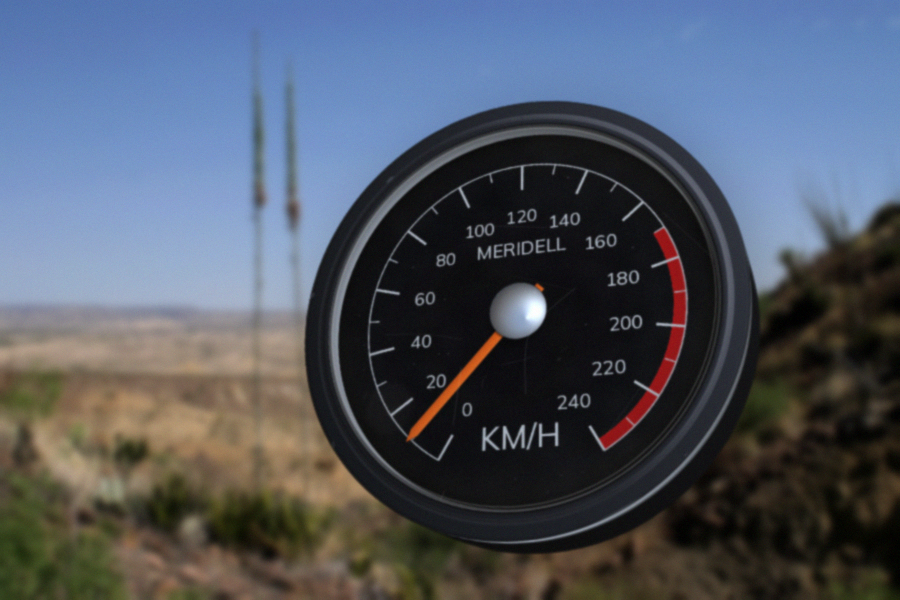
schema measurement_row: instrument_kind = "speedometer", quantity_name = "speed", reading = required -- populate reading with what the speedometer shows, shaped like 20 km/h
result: 10 km/h
